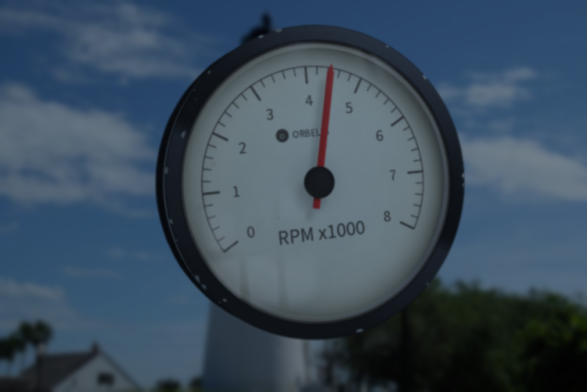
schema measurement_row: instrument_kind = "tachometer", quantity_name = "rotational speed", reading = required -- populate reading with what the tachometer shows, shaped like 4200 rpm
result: 4400 rpm
